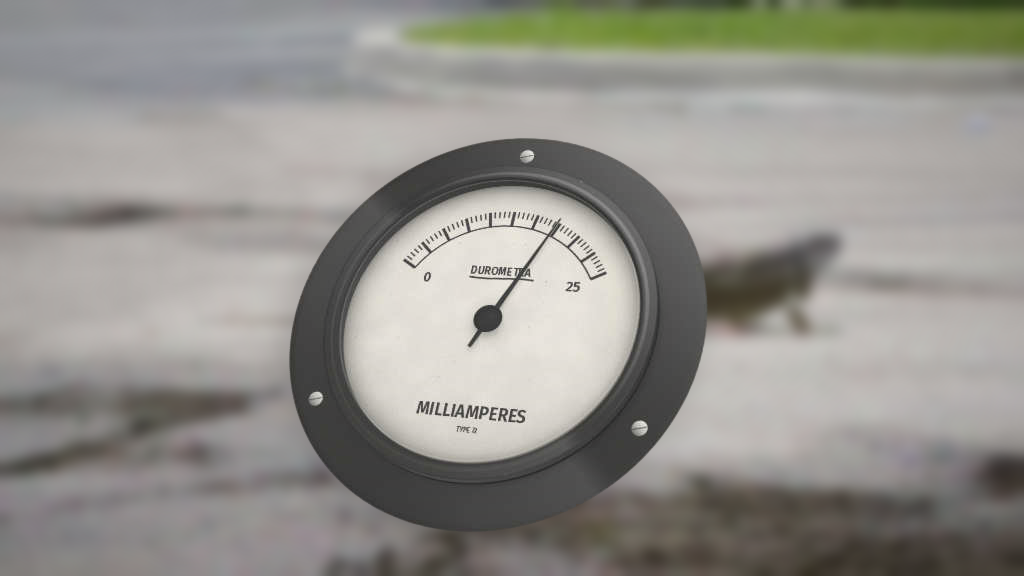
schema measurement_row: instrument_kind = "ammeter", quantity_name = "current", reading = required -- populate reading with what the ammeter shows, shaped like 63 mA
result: 17.5 mA
